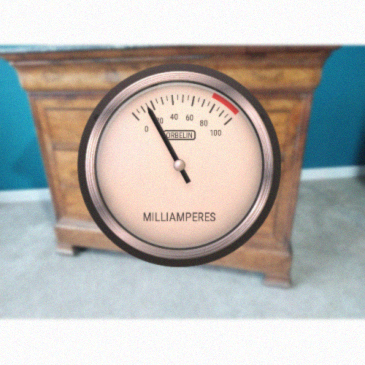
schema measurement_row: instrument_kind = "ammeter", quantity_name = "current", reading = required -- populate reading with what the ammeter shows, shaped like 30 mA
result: 15 mA
